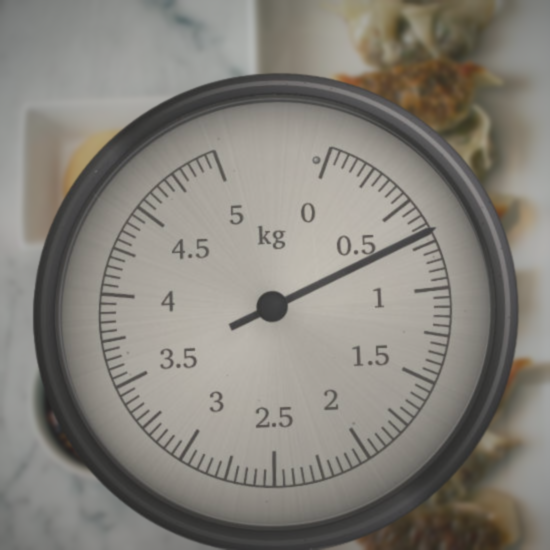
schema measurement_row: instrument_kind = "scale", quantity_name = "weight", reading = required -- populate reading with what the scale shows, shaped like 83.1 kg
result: 0.7 kg
